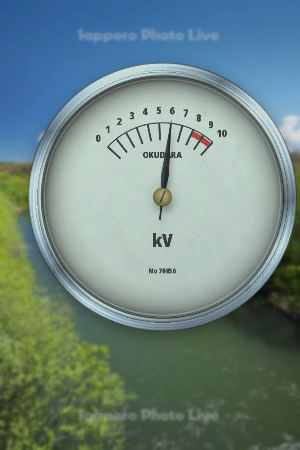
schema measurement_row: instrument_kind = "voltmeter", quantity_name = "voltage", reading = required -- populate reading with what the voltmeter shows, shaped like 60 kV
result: 6 kV
